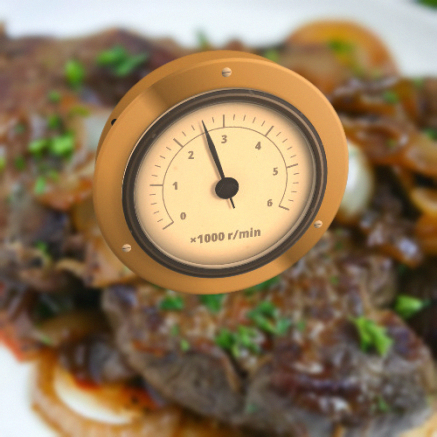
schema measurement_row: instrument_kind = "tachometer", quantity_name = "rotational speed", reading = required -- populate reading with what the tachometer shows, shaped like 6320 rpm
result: 2600 rpm
